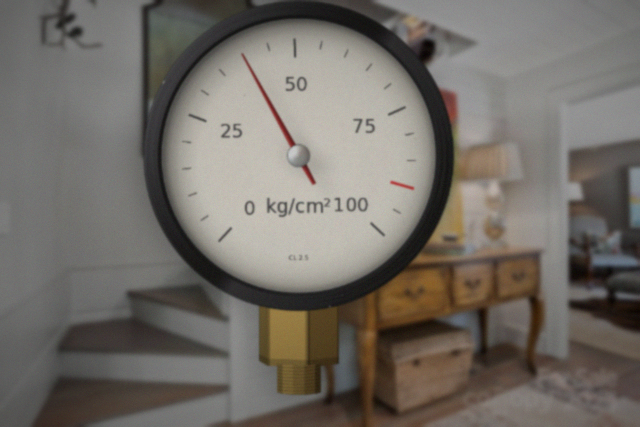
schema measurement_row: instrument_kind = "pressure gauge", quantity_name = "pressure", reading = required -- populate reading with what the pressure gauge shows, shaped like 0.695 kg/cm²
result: 40 kg/cm²
